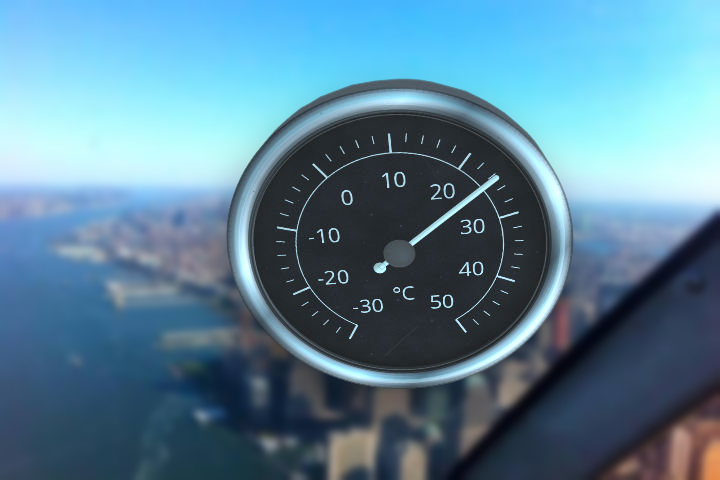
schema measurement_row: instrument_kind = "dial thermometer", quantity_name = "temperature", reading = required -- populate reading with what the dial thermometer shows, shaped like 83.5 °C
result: 24 °C
